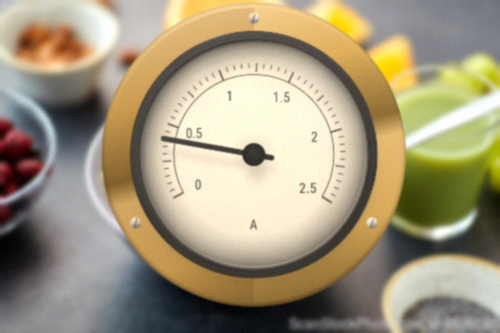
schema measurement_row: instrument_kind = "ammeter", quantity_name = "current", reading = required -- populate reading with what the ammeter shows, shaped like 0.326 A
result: 0.4 A
